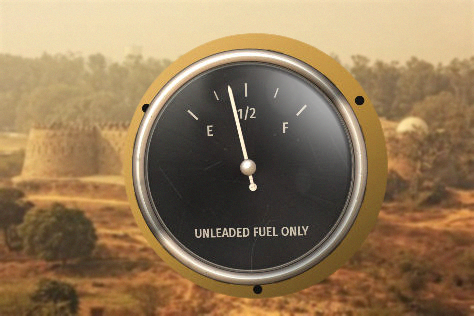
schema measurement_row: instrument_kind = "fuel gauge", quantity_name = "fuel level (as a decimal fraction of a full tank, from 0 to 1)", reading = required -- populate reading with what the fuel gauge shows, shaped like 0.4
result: 0.375
